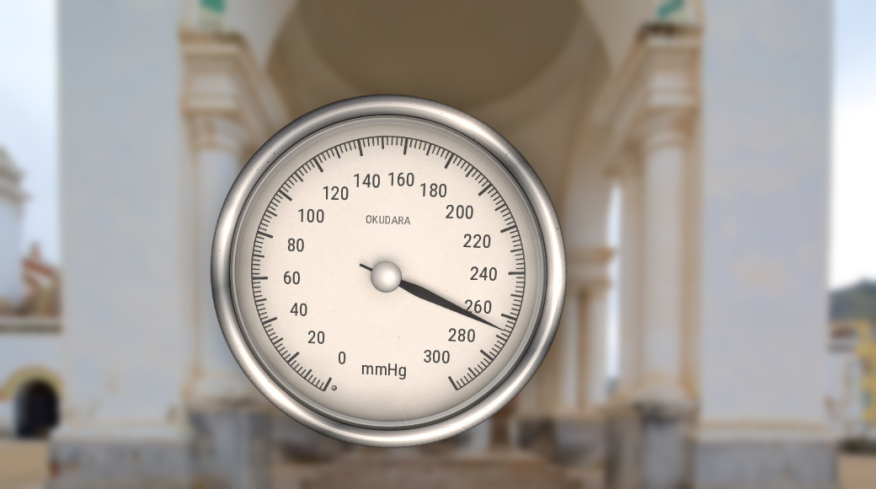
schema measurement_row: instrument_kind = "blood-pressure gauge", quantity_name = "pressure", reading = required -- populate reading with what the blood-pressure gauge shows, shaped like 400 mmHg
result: 266 mmHg
